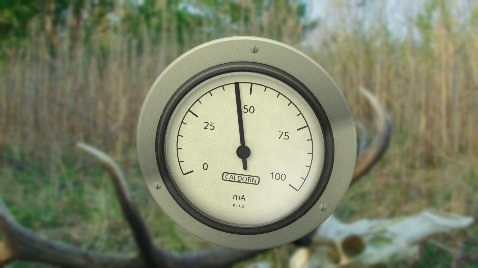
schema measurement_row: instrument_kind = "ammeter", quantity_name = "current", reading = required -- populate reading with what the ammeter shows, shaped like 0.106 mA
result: 45 mA
